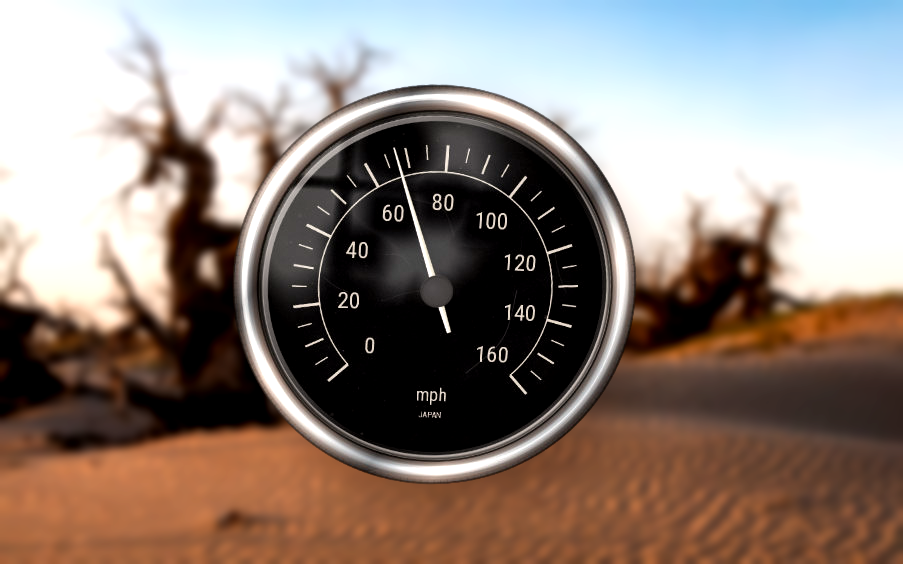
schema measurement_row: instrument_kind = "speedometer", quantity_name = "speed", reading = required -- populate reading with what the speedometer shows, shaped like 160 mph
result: 67.5 mph
